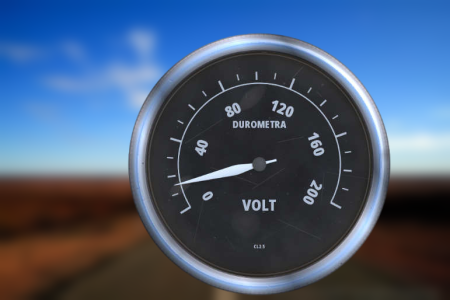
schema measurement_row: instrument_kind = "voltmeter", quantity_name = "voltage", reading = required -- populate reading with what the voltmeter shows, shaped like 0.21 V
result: 15 V
